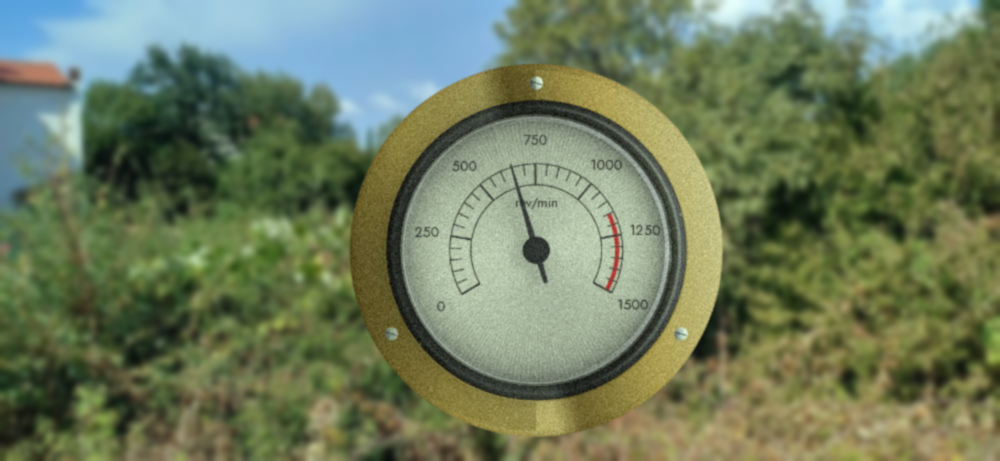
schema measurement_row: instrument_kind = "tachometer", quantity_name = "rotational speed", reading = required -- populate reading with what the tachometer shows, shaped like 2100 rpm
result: 650 rpm
